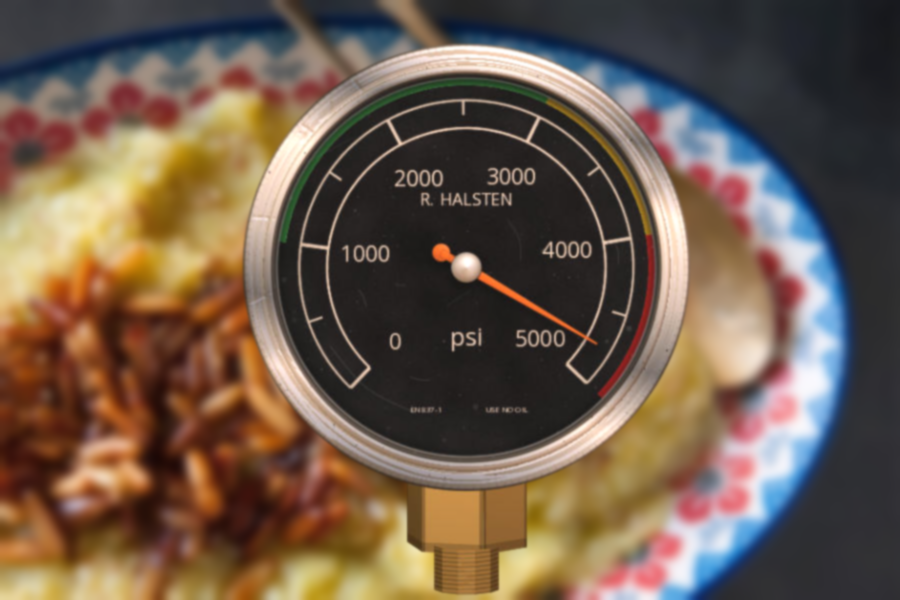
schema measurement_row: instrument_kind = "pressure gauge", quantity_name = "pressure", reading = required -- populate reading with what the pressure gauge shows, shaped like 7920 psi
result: 4750 psi
